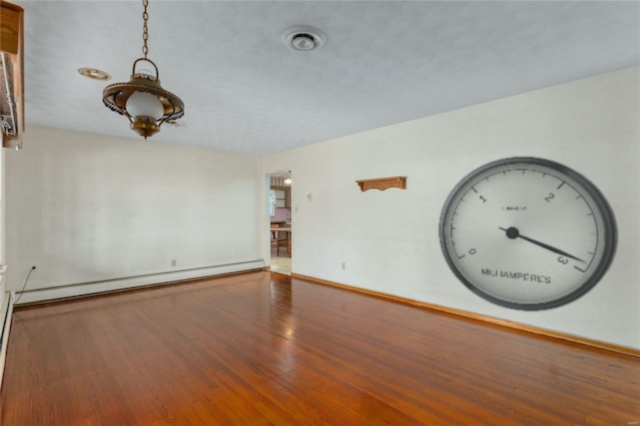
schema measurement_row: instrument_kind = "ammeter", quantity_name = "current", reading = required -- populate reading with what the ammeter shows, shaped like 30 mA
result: 2.9 mA
